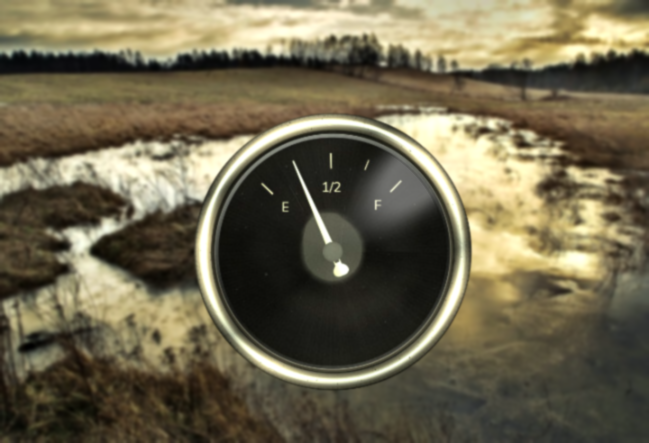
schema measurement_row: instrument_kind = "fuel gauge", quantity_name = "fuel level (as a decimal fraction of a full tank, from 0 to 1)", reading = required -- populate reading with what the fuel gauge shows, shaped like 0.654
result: 0.25
